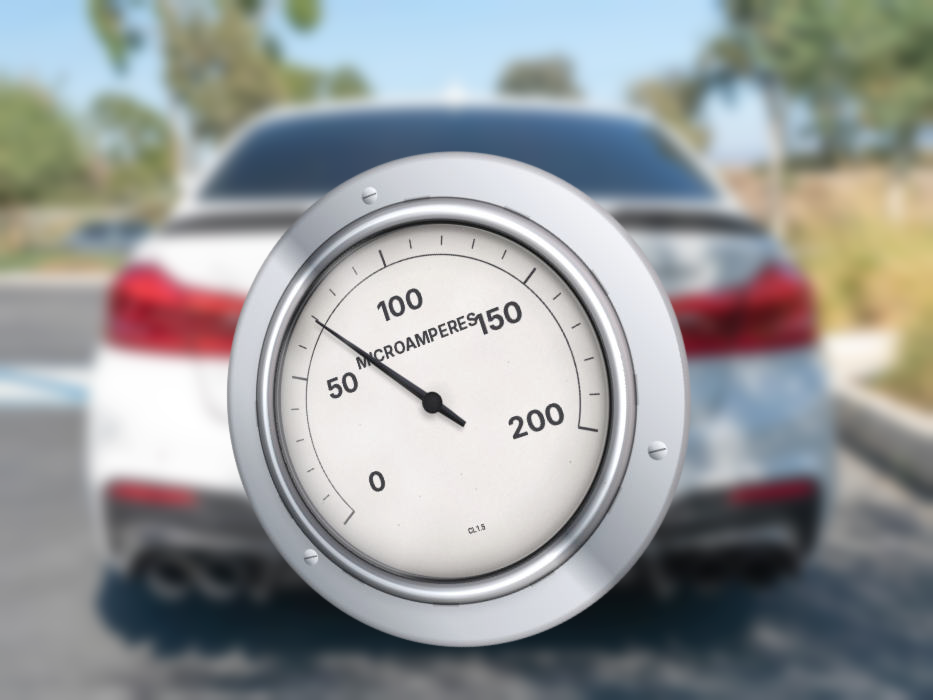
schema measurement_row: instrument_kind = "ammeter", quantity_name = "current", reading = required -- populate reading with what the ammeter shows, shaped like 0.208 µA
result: 70 µA
